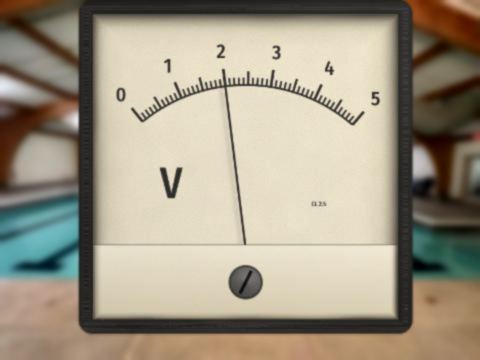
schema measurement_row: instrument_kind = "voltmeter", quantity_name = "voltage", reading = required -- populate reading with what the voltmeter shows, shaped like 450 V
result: 2 V
